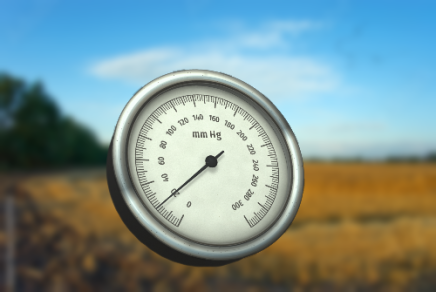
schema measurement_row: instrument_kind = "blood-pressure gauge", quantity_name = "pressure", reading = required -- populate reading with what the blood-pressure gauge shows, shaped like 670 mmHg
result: 20 mmHg
